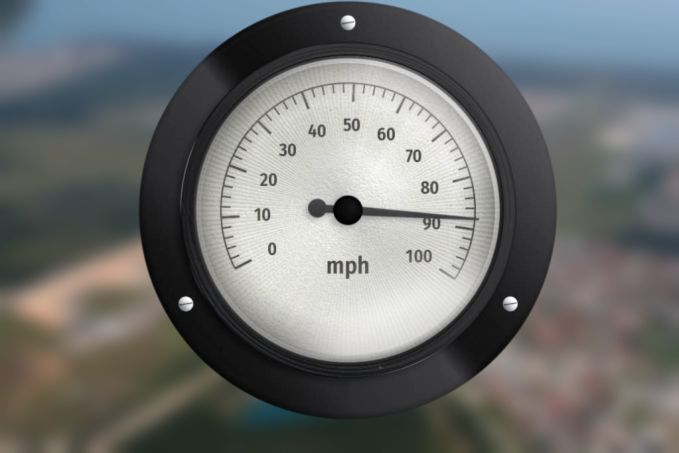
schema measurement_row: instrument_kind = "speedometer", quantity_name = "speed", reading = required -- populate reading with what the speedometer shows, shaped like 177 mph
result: 88 mph
